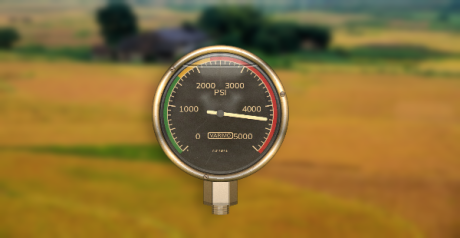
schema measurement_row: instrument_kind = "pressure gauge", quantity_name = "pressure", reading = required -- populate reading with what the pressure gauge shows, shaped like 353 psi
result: 4300 psi
